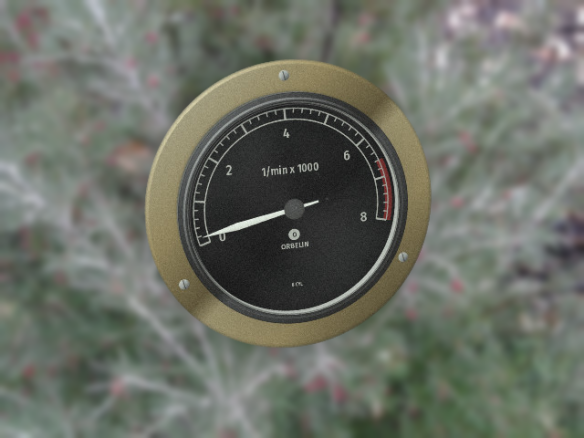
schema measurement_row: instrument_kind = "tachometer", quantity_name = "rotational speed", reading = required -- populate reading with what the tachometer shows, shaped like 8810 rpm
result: 200 rpm
